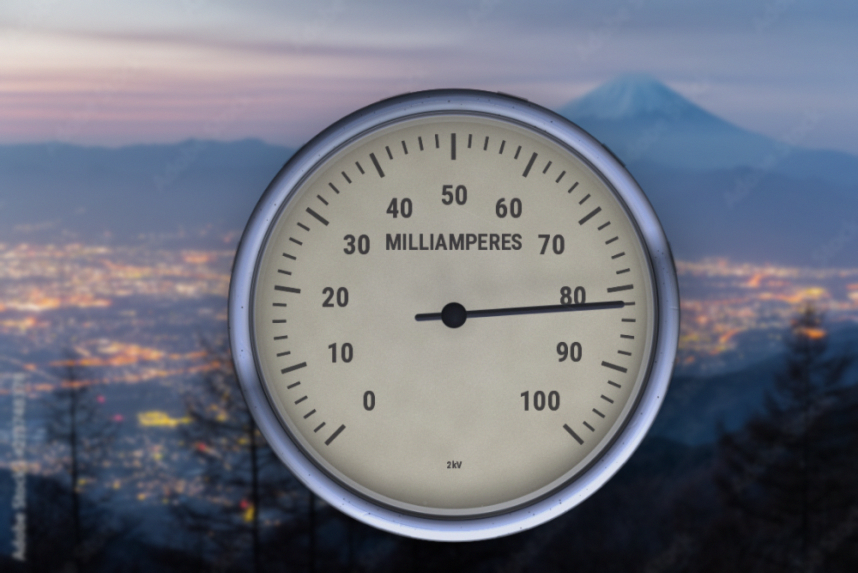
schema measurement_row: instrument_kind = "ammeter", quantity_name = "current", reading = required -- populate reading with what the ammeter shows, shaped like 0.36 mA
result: 82 mA
